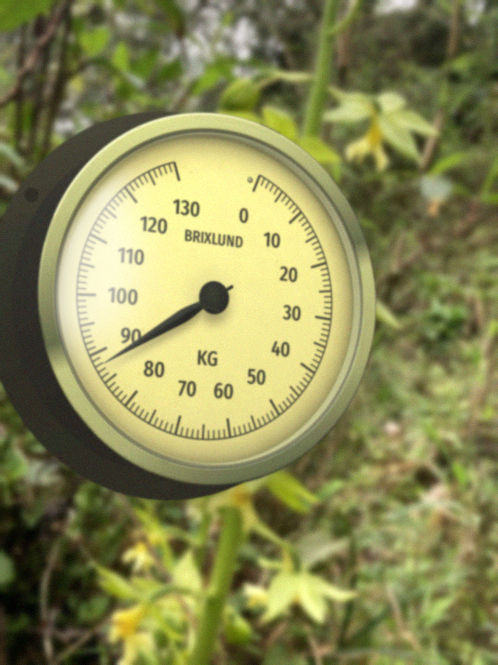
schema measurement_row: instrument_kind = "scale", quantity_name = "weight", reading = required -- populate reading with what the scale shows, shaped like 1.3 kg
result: 88 kg
